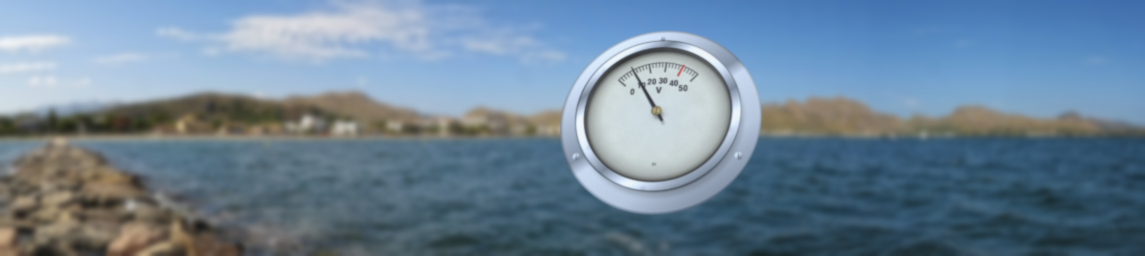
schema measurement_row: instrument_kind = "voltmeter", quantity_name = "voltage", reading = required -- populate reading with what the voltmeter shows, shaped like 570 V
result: 10 V
